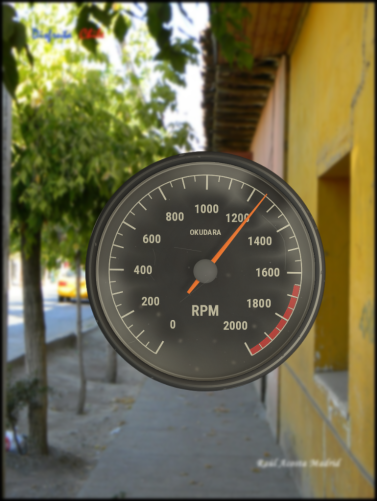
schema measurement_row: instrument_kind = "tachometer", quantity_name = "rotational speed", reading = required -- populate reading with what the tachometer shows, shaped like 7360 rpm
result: 1250 rpm
